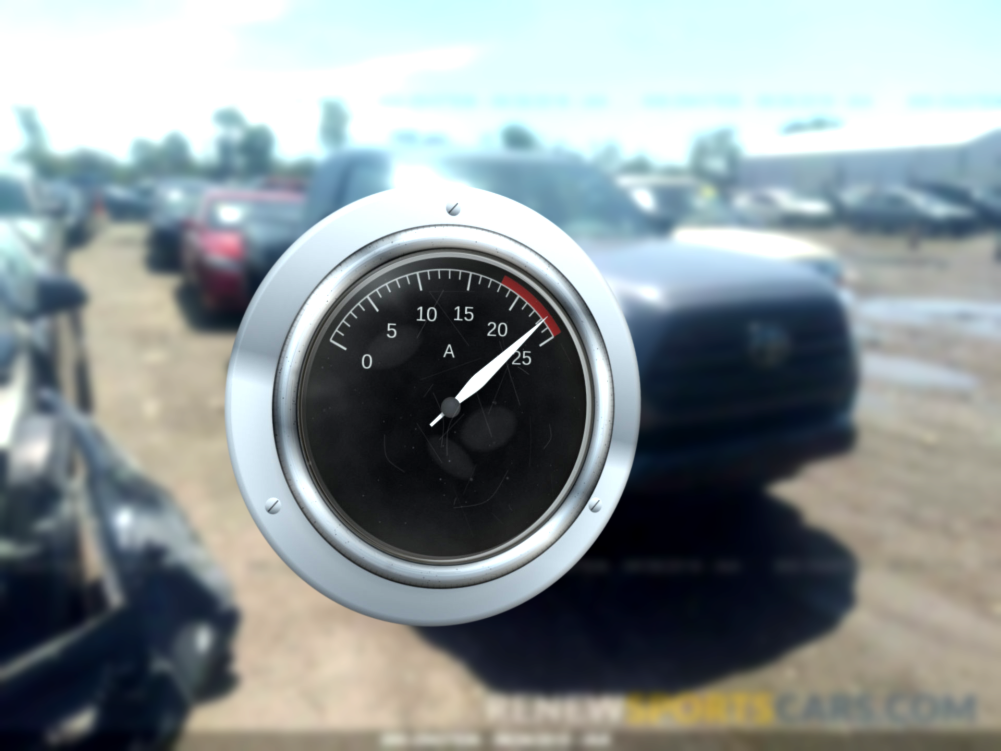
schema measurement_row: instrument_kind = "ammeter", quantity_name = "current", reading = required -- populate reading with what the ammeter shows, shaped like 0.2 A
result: 23 A
